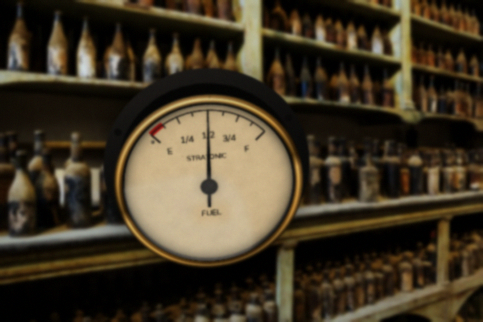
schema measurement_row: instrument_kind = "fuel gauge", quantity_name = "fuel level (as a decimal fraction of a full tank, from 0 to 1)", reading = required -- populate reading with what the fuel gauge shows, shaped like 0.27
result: 0.5
